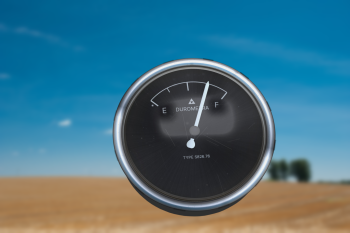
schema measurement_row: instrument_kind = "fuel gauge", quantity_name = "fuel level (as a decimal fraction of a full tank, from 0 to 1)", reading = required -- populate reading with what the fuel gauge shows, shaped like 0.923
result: 0.75
